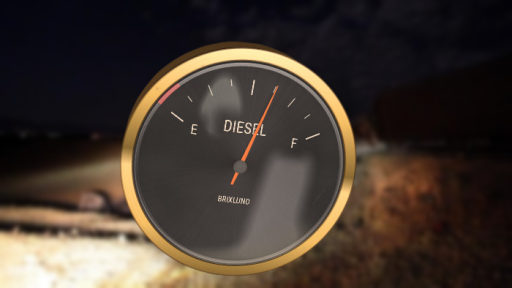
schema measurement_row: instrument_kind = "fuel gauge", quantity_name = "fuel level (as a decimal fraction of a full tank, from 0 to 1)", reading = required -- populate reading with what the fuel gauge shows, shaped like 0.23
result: 0.625
